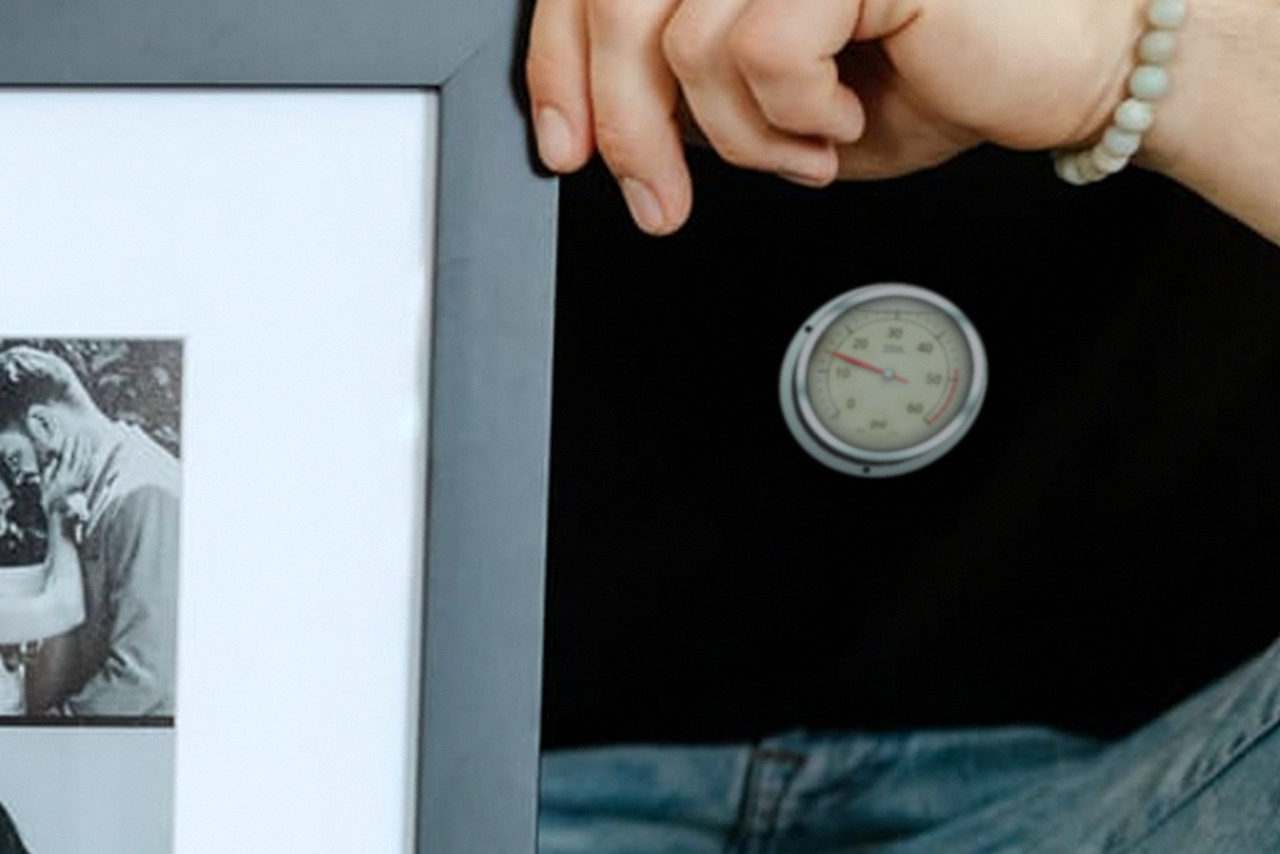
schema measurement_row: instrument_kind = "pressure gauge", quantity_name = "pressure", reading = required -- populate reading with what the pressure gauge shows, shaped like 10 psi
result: 14 psi
